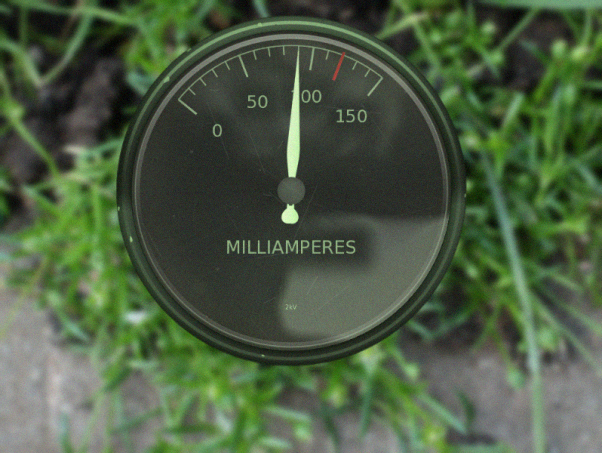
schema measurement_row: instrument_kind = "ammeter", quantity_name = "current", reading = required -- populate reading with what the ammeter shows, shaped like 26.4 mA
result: 90 mA
